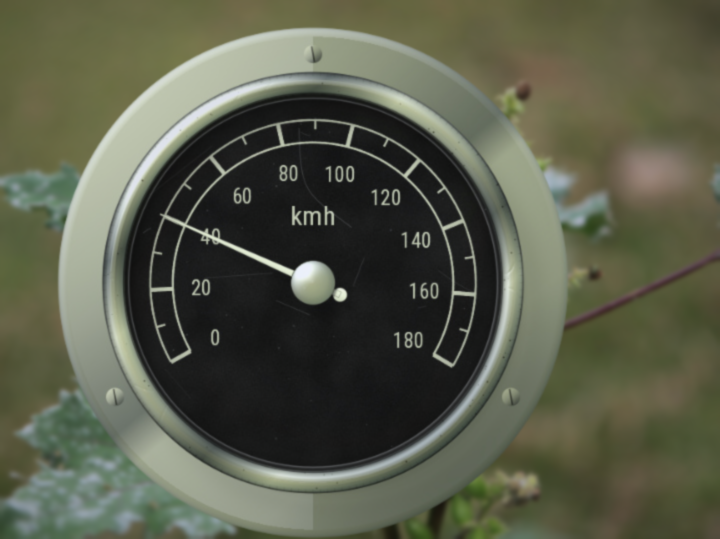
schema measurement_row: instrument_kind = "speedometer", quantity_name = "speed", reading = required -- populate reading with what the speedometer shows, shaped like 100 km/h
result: 40 km/h
